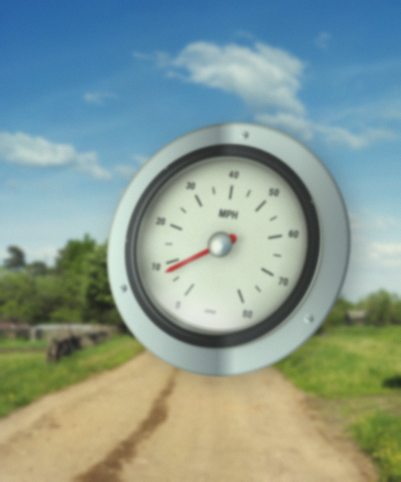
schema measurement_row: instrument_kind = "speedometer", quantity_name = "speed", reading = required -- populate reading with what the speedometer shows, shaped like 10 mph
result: 7.5 mph
